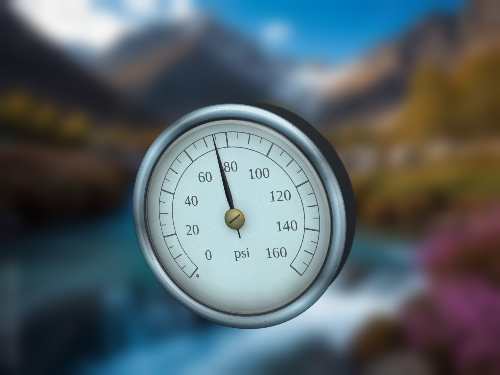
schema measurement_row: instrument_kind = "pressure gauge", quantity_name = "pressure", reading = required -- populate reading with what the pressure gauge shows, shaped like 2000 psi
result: 75 psi
